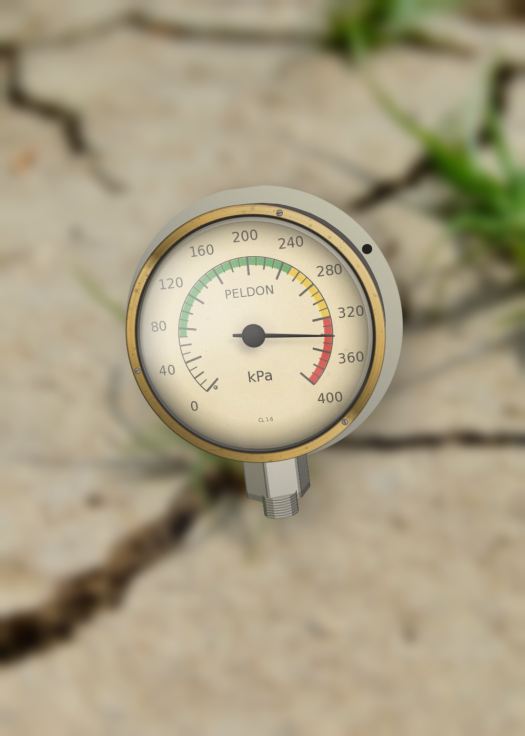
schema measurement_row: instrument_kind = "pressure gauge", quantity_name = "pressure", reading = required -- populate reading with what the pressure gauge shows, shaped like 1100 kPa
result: 340 kPa
